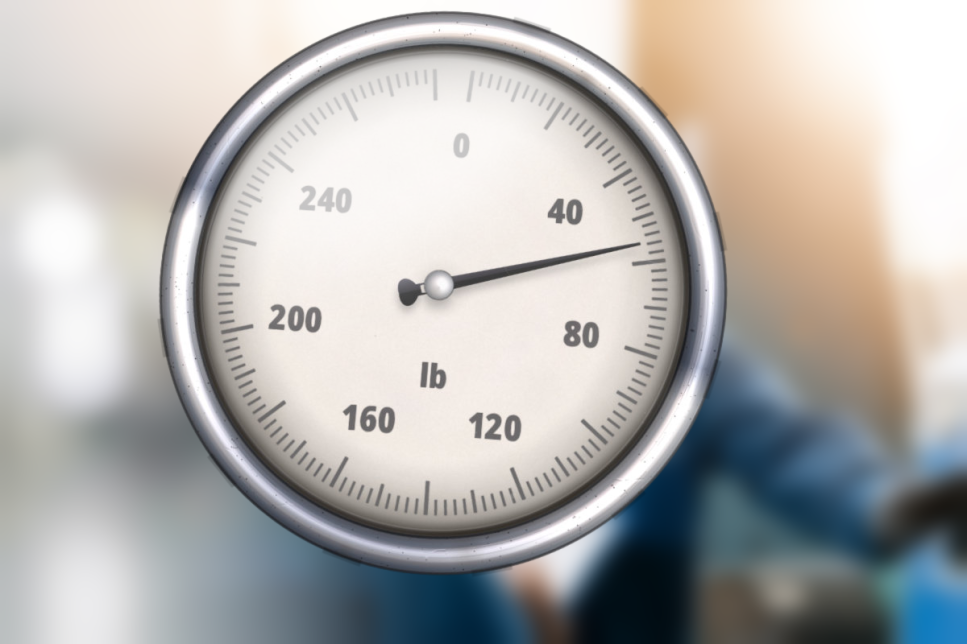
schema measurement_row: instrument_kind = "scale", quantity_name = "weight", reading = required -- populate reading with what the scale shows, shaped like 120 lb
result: 56 lb
